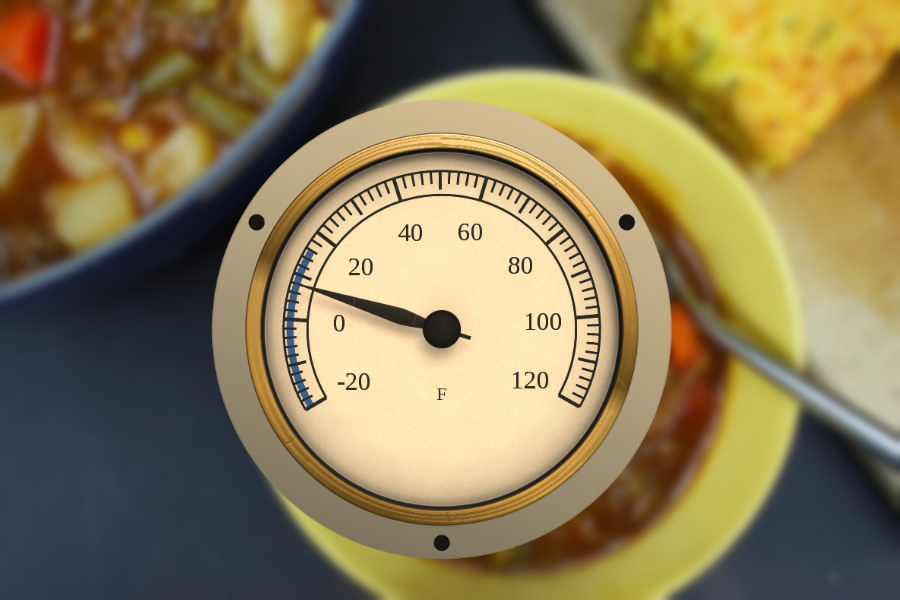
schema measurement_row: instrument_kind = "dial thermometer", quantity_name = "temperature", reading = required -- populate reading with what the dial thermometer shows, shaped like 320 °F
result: 8 °F
